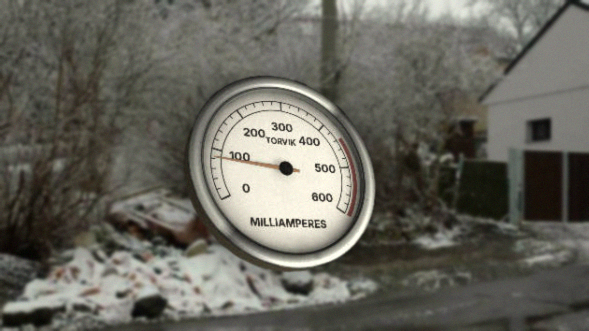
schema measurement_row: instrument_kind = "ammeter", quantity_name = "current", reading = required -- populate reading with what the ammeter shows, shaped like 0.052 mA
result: 80 mA
